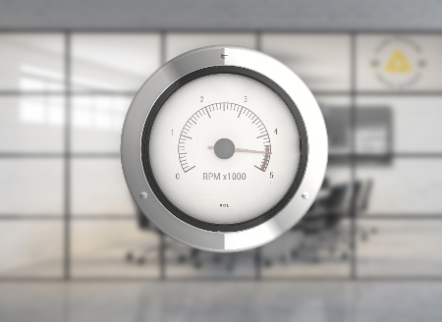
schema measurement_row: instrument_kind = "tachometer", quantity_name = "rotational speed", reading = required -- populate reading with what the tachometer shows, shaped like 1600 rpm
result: 4500 rpm
